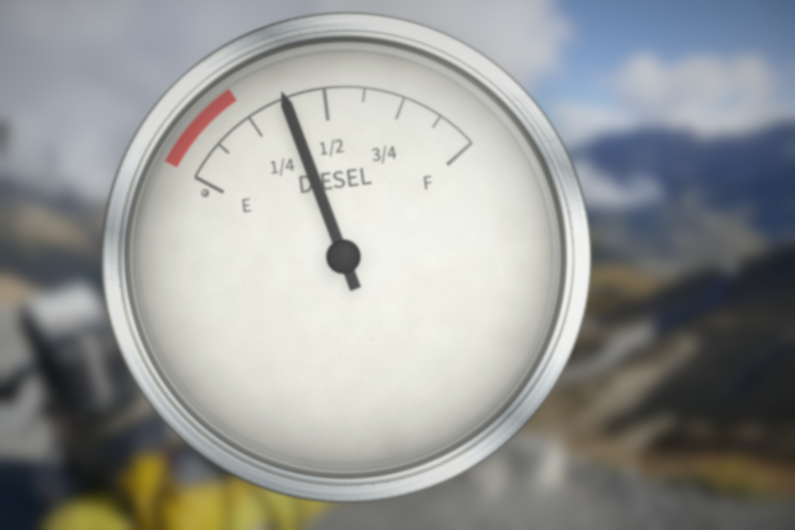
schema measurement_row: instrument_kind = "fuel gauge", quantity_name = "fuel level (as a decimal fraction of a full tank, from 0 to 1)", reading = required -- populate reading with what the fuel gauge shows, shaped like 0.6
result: 0.375
